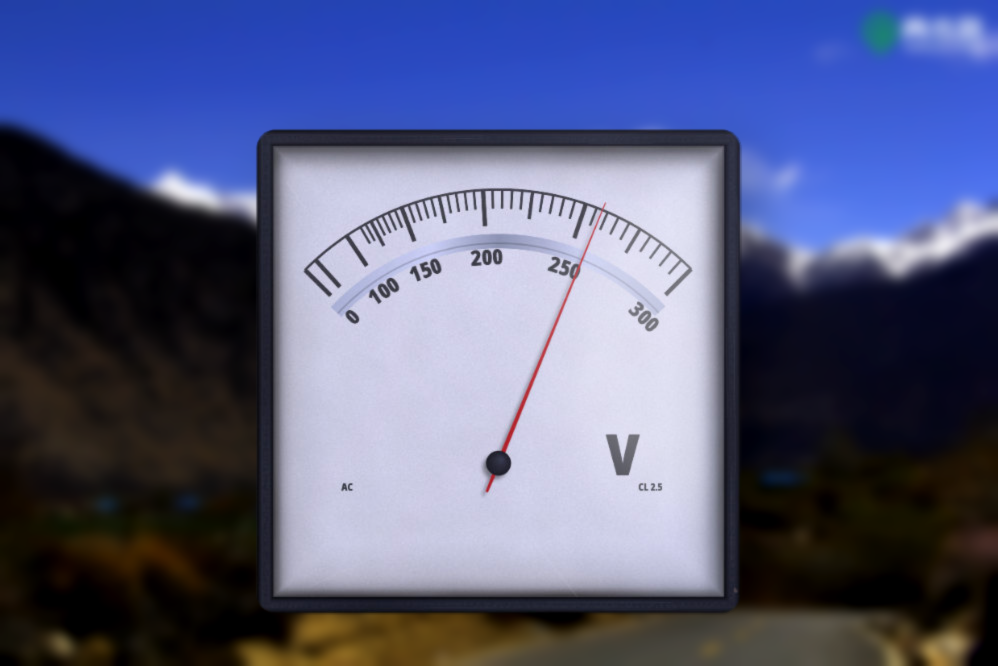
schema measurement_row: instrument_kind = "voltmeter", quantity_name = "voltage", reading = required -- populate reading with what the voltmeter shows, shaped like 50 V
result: 257.5 V
